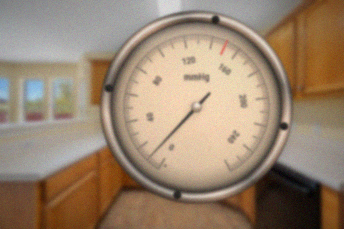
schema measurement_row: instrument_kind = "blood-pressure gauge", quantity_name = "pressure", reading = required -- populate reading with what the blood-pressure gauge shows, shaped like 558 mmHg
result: 10 mmHg
